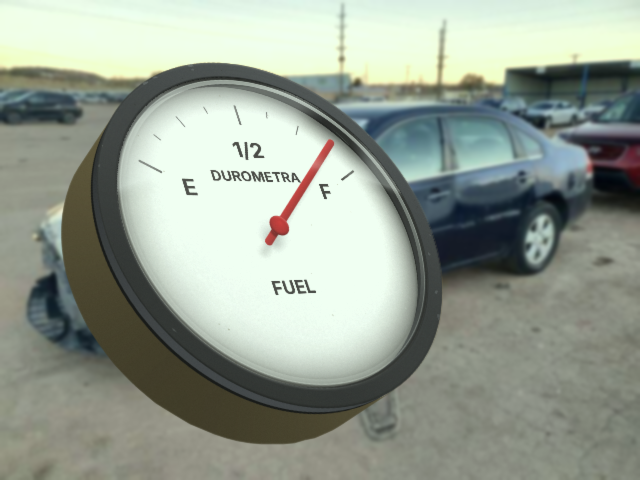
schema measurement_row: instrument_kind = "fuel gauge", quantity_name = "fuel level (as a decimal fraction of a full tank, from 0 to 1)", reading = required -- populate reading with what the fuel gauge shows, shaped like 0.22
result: 0.875
